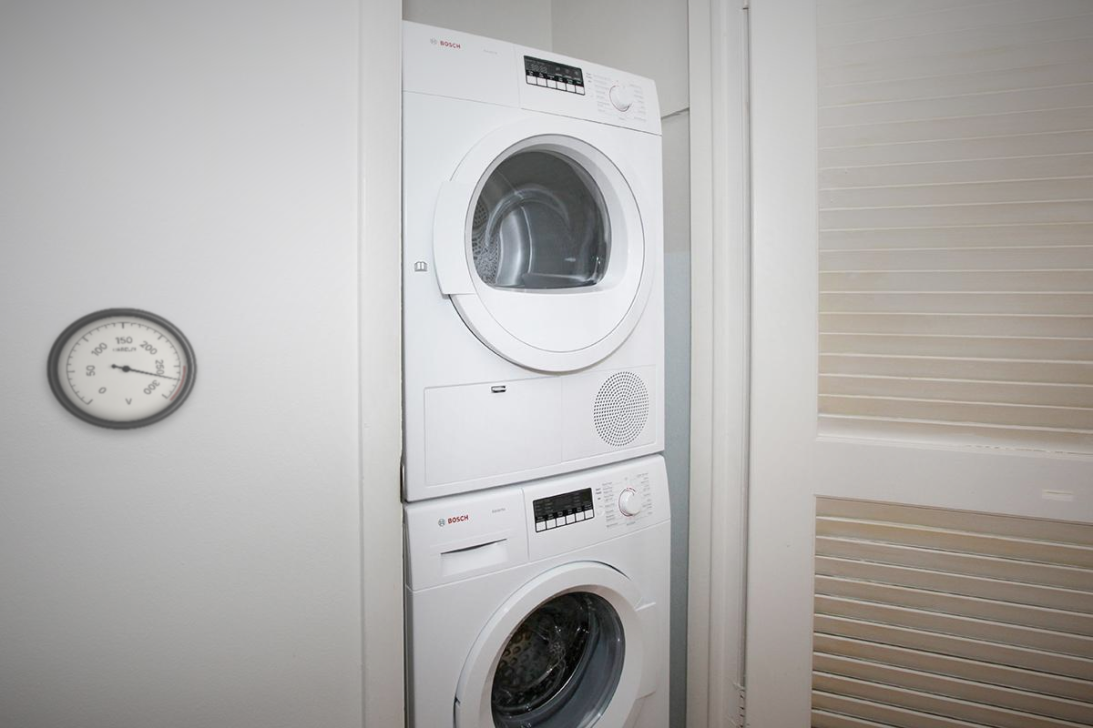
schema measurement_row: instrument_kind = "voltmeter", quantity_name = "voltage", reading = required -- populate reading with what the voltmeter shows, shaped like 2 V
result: 270 V
